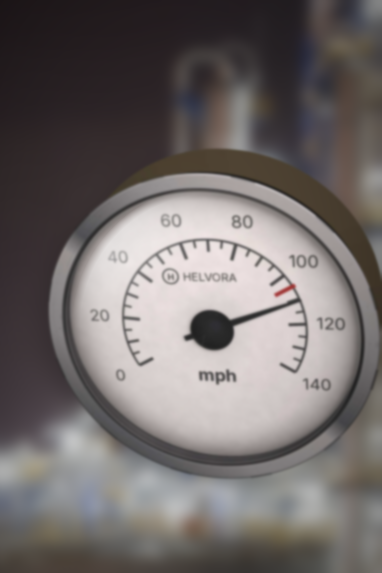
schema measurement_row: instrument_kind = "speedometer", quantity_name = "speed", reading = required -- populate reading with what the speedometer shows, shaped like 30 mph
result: 110 mph
